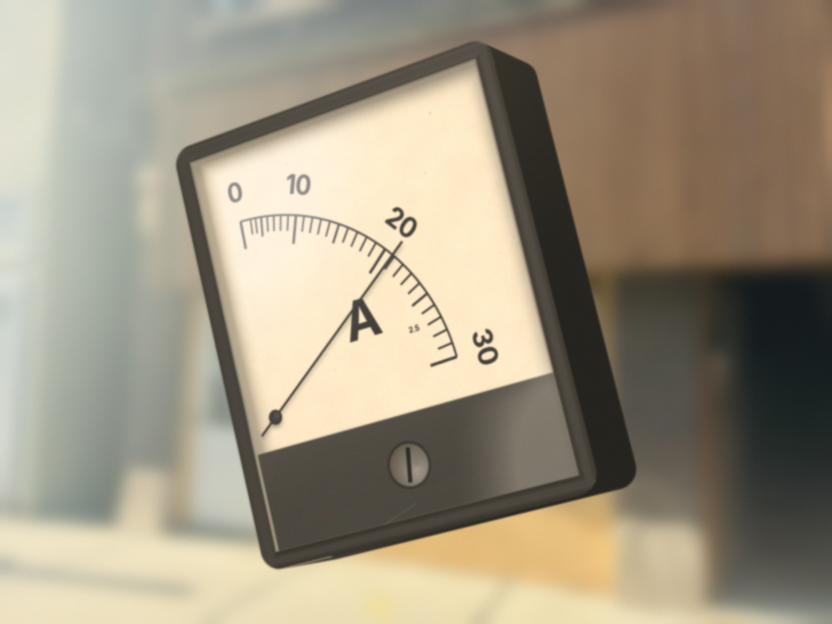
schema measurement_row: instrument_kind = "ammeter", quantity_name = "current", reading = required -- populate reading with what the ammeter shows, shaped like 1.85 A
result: 21 A
